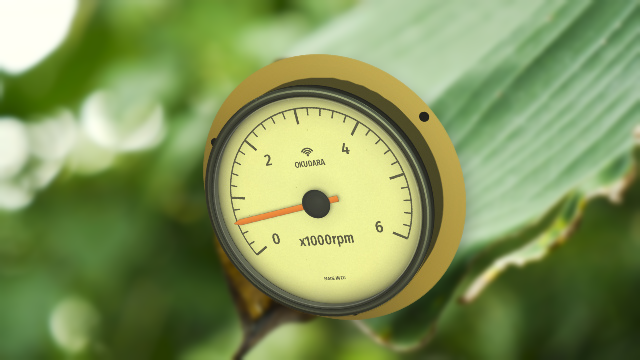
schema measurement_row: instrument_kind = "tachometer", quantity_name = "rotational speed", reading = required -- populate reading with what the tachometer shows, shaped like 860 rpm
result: 600 rpm
